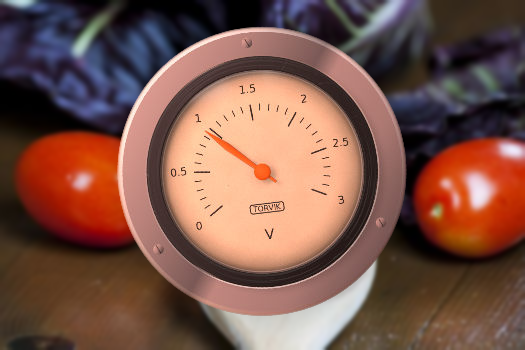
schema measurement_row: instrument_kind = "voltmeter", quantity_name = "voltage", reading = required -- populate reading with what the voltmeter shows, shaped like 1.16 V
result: 0.95 V
